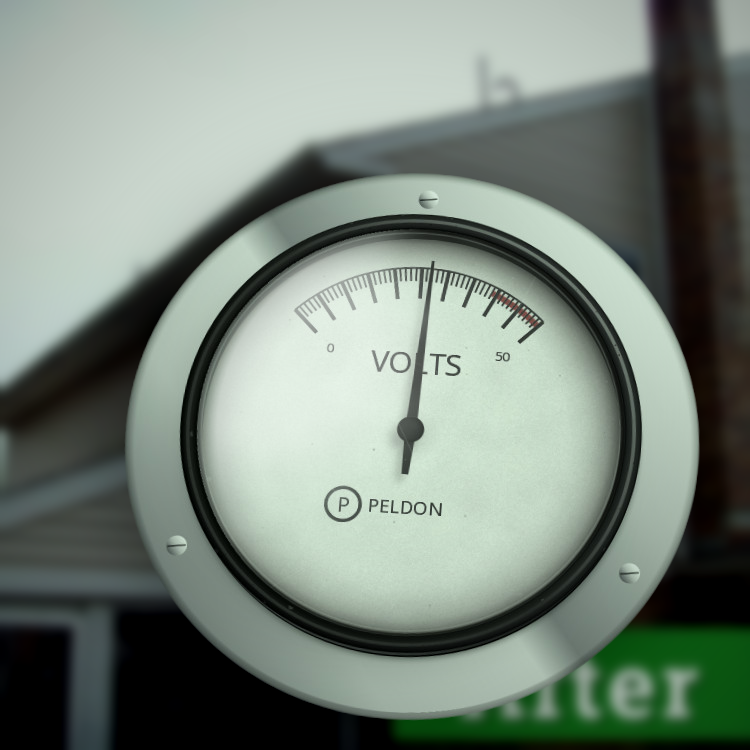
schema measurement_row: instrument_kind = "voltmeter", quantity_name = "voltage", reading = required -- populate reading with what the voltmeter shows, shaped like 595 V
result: 27 V
